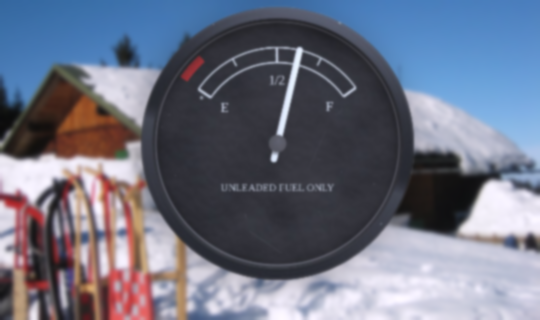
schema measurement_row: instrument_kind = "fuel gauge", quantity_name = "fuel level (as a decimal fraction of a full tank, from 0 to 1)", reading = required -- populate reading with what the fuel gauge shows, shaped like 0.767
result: 0.625
